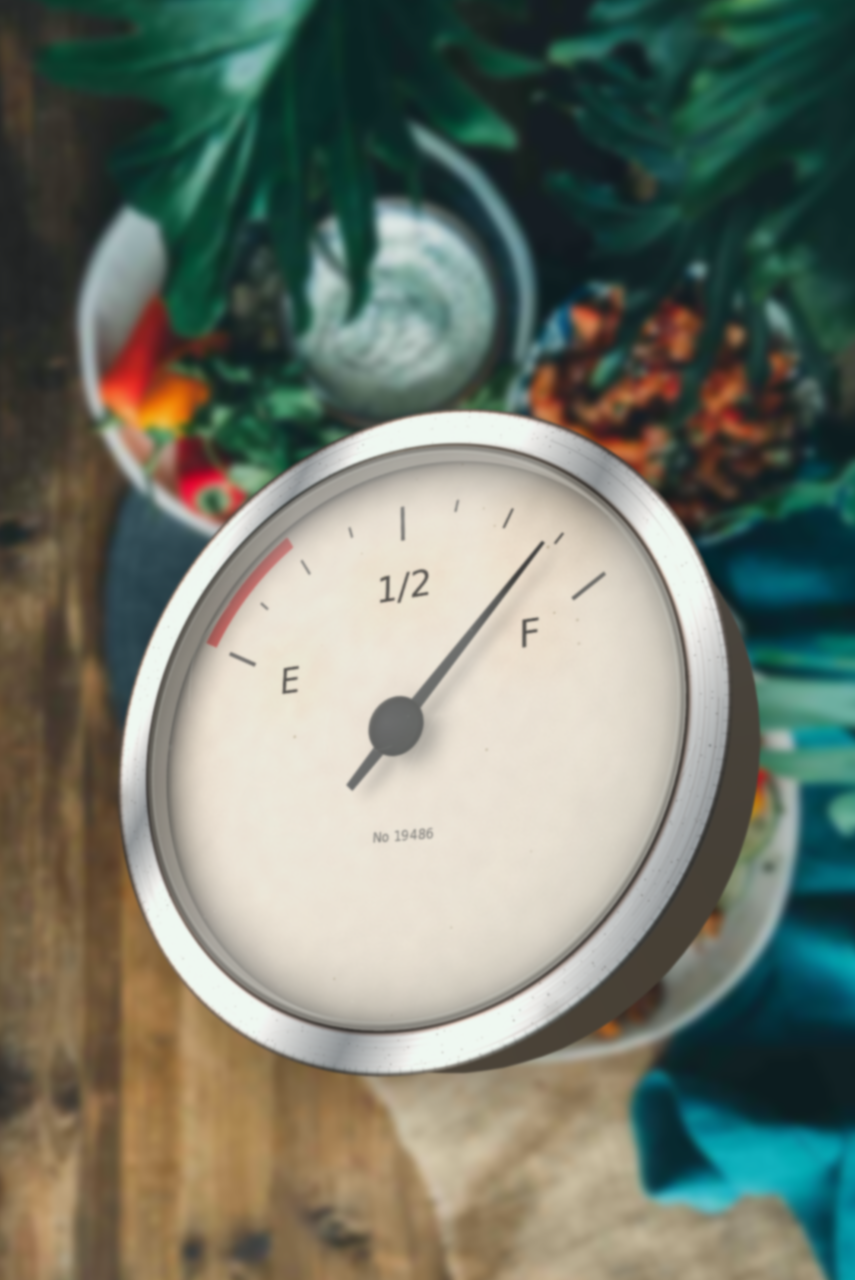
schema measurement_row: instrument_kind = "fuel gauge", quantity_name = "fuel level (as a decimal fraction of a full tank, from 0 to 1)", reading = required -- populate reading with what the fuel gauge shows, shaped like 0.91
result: 0.875
